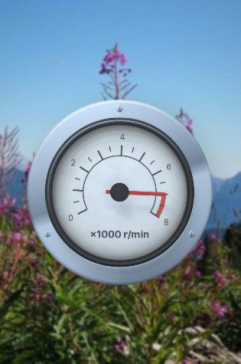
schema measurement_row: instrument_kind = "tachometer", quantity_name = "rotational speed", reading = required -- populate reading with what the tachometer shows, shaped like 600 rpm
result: 7000 rpm
